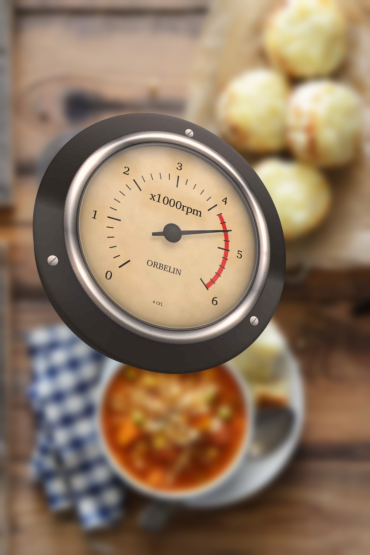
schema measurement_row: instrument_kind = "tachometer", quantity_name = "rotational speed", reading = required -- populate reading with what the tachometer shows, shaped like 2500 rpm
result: 4600 rpm
